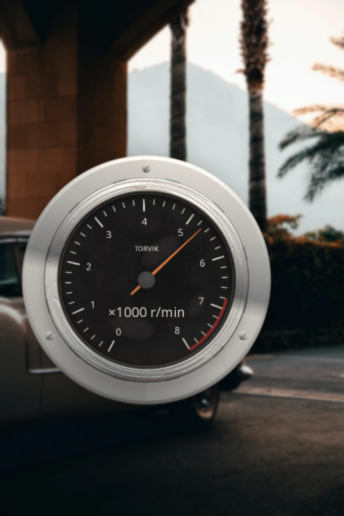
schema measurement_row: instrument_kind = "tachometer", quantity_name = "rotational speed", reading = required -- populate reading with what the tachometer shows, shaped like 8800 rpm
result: 5300 rpm
